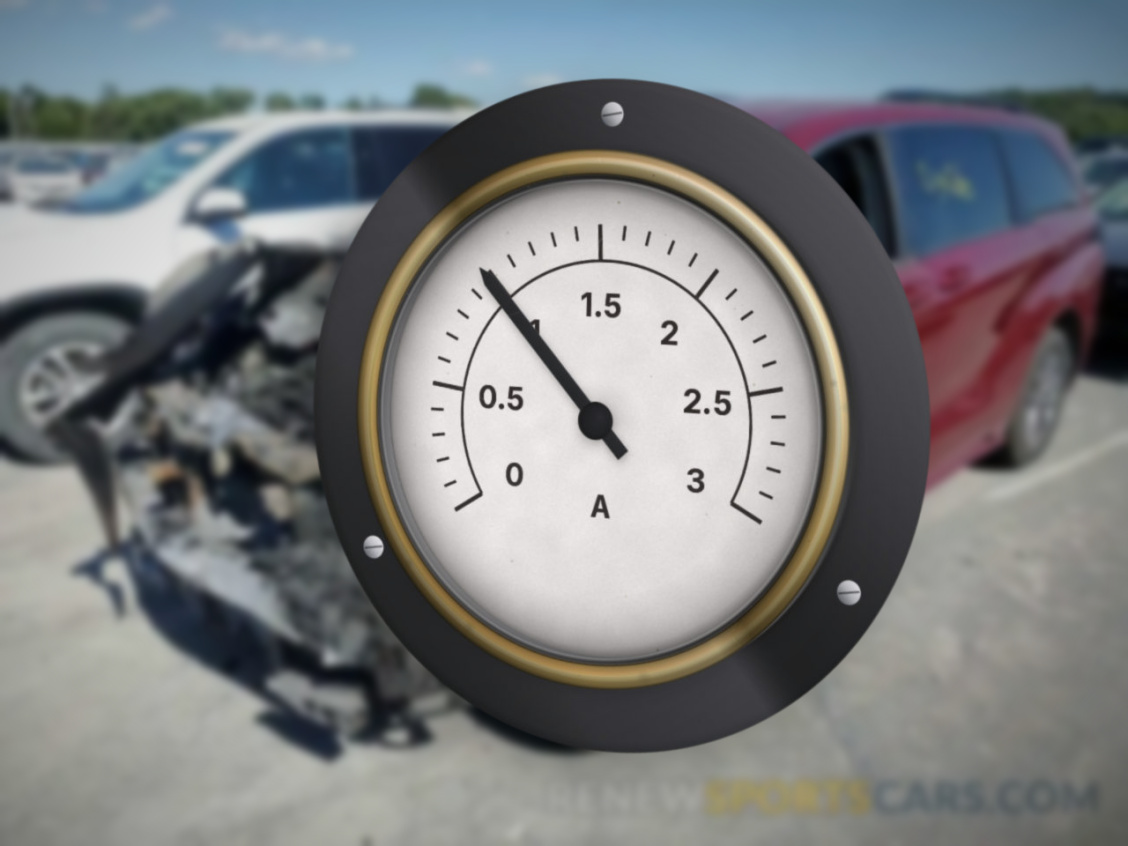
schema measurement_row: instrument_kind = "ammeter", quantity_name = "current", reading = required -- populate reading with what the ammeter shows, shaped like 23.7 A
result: 1 A
